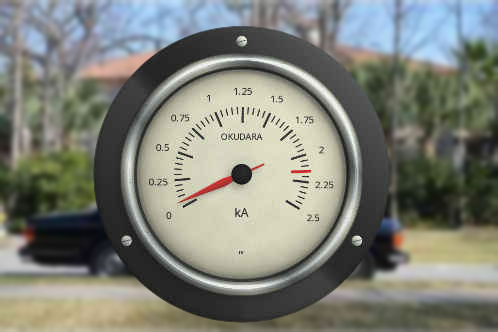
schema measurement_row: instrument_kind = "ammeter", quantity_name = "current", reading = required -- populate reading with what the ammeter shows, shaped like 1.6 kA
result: 0.05 kA
